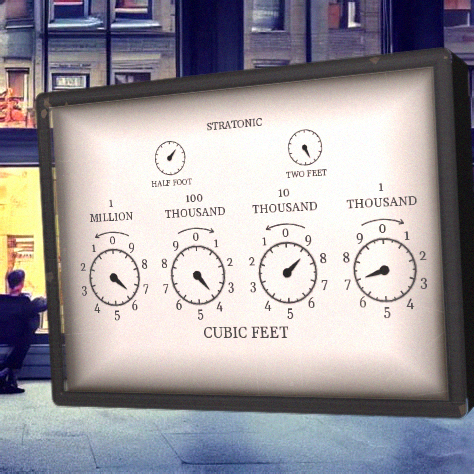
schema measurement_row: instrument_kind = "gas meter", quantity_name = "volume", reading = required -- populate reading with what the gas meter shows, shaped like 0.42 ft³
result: 638700 ft³
